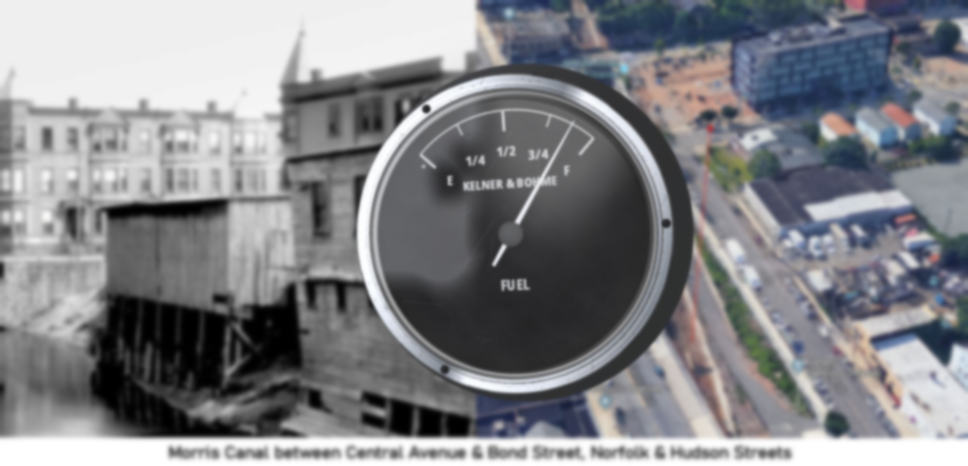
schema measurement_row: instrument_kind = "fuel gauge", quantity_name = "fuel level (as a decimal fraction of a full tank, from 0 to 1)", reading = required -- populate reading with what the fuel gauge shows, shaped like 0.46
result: 0.875
